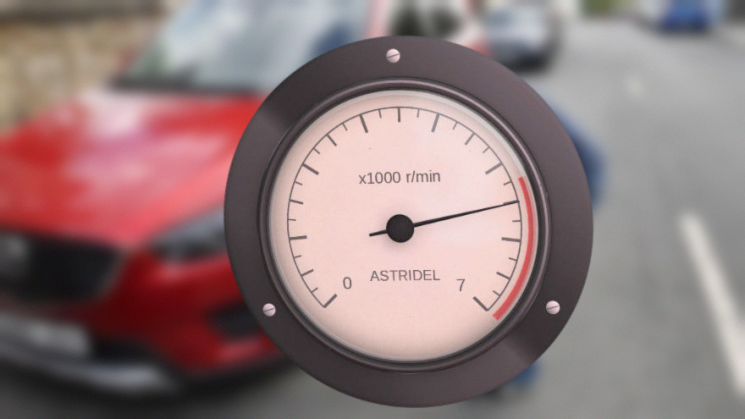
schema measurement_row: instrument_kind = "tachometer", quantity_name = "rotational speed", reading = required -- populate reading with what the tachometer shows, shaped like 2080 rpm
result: 5500 rpm
